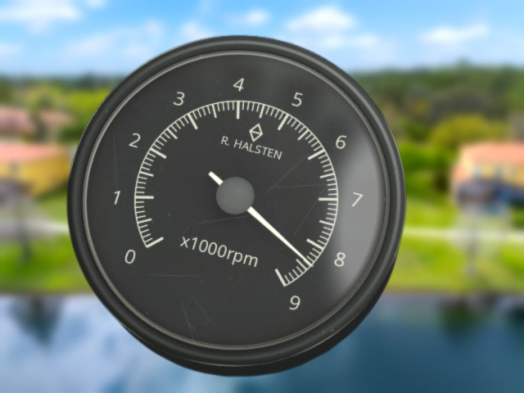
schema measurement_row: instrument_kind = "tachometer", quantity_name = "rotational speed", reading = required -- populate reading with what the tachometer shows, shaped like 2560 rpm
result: 8400 rpm
